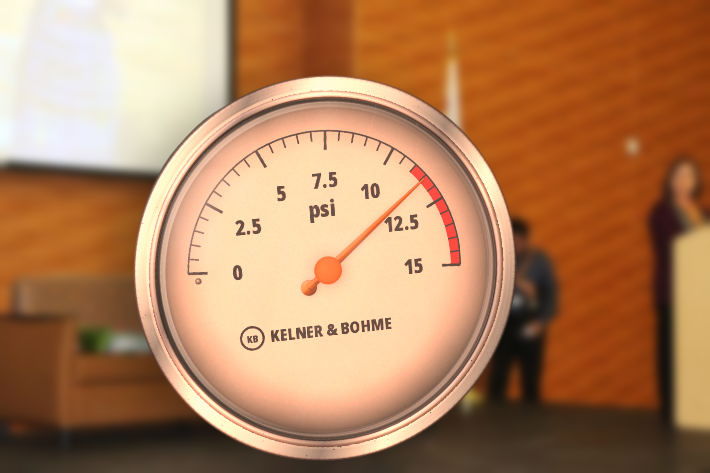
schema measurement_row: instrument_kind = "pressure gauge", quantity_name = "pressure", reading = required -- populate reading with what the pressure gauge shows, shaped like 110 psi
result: 11.5 psi
